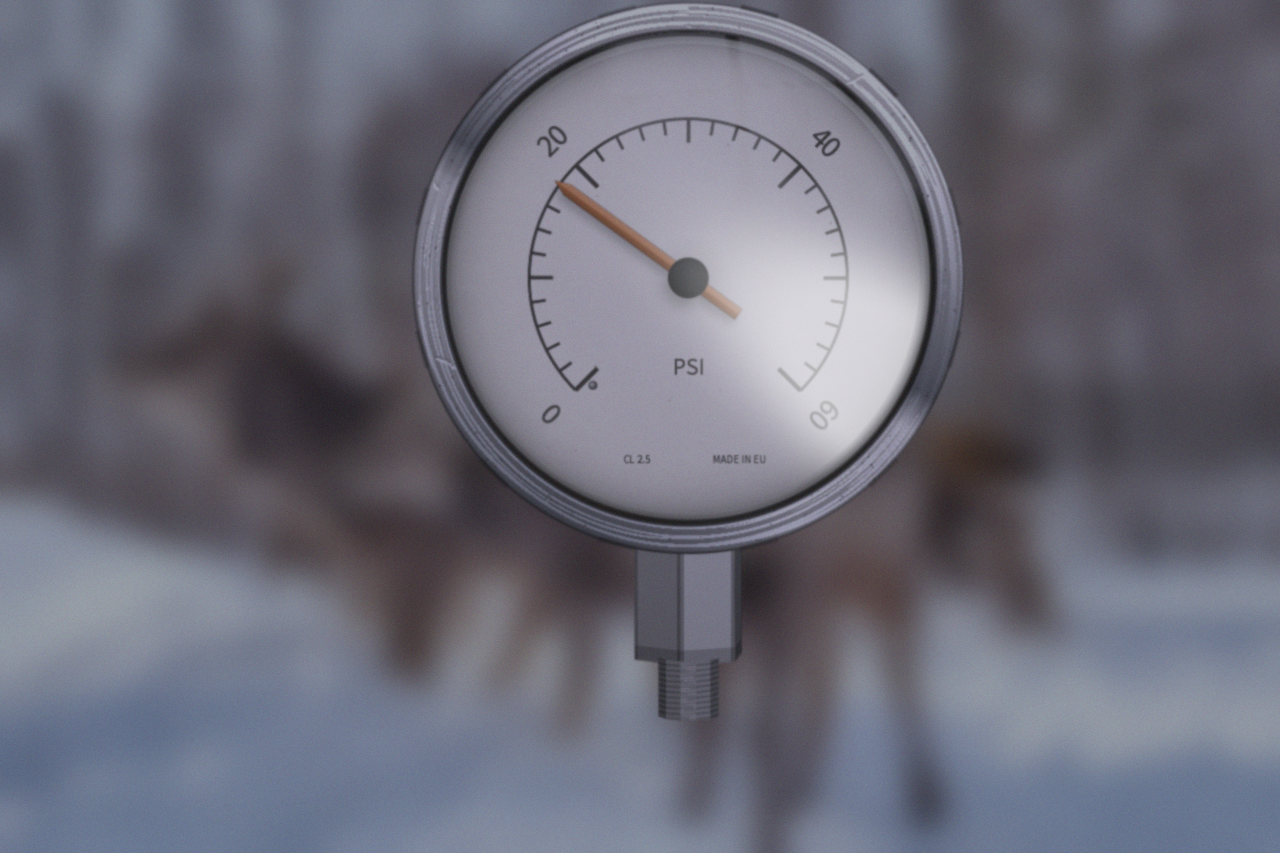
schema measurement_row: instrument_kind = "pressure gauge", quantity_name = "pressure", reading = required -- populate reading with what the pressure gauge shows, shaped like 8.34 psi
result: 18 psi
